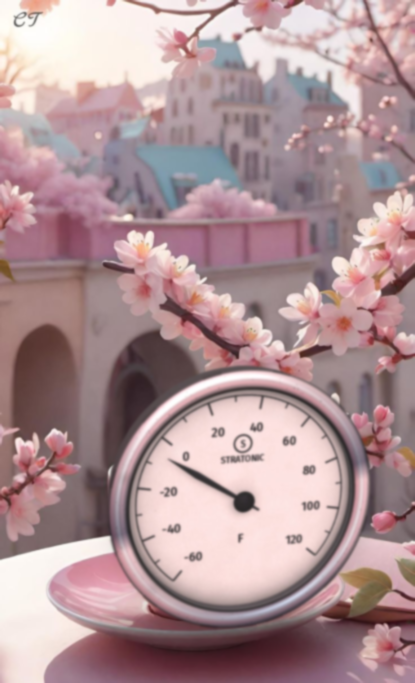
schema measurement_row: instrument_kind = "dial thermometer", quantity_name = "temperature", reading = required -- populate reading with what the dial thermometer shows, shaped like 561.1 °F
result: -5 °F
